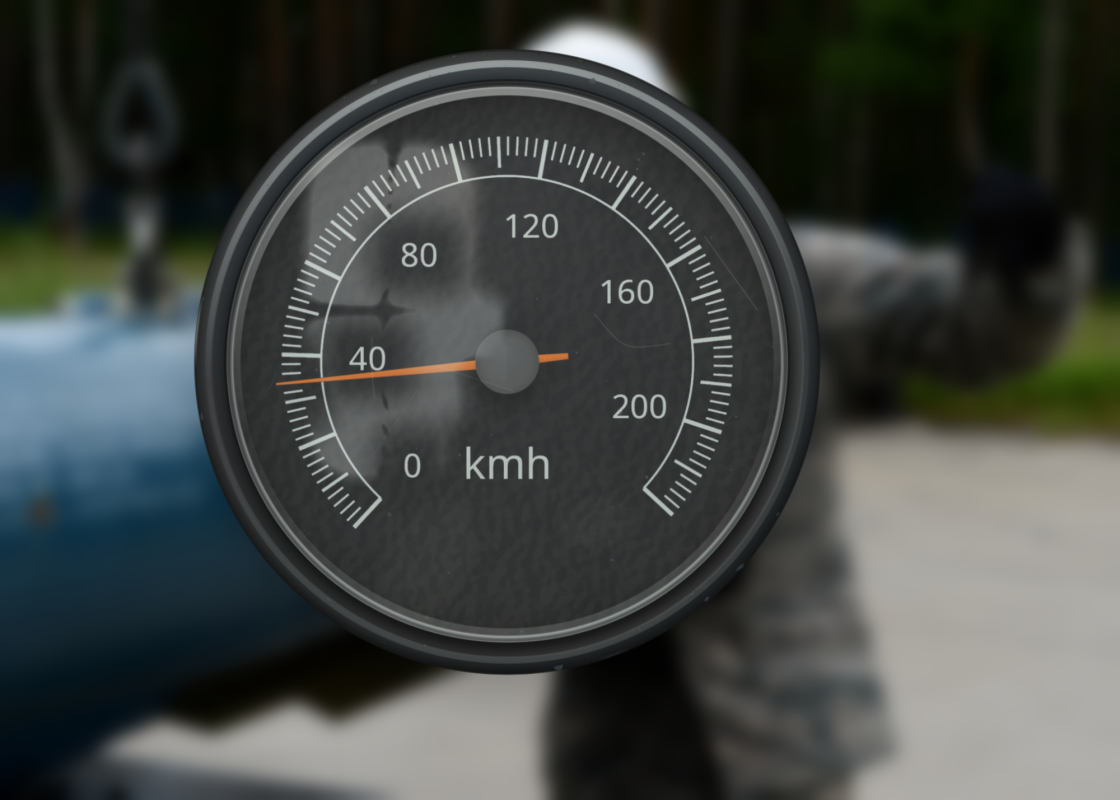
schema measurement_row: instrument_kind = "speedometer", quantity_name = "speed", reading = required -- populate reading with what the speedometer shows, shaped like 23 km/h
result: 34 km/h
